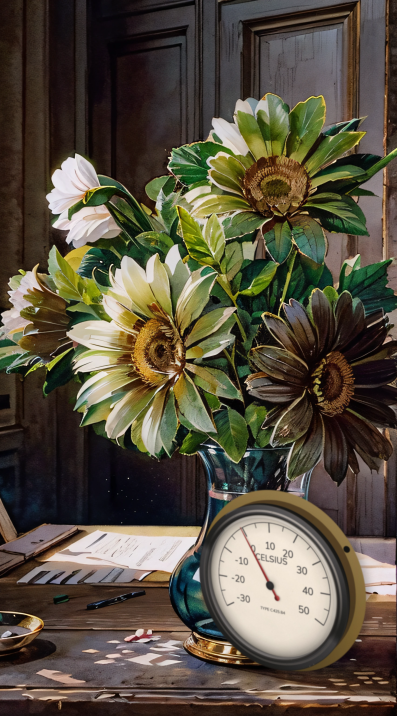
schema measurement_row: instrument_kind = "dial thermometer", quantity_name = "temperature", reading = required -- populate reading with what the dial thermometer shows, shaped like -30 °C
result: 0 °C
